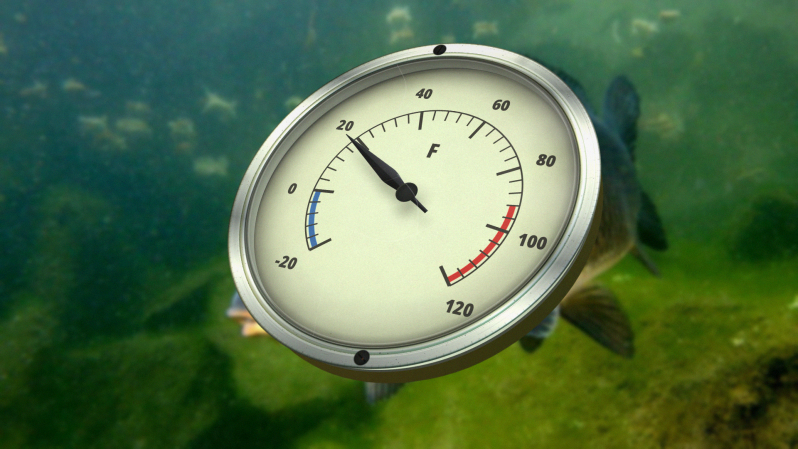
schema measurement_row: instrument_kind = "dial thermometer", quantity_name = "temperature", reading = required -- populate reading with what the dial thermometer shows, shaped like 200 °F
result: 18 °F
